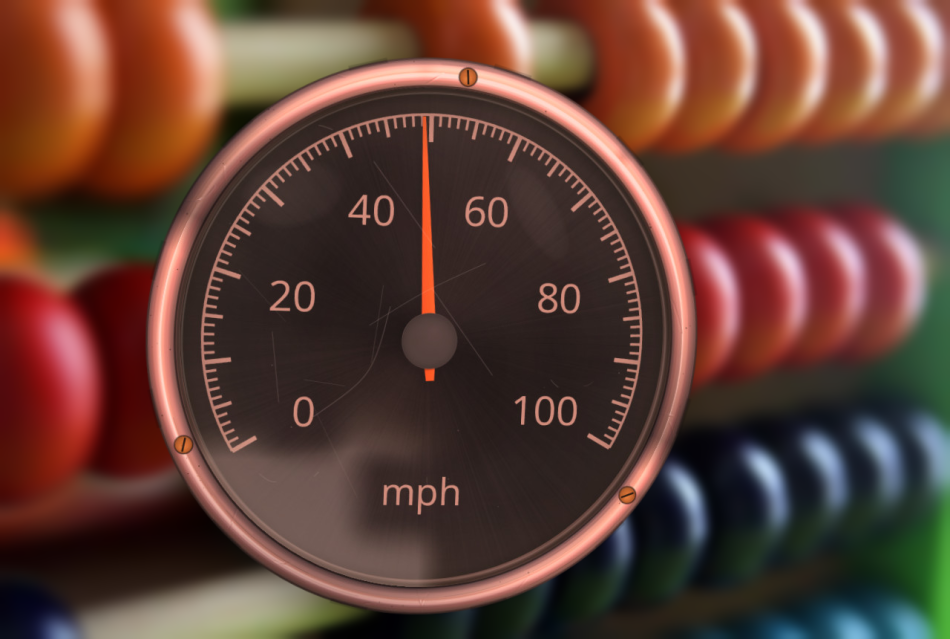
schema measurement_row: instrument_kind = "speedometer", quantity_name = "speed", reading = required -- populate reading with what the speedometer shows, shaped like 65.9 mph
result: 49 mph
